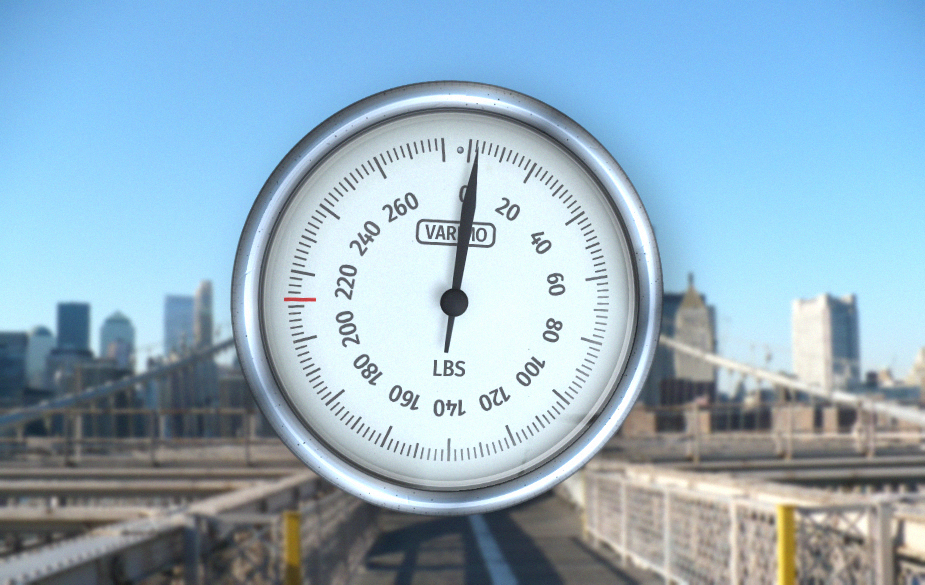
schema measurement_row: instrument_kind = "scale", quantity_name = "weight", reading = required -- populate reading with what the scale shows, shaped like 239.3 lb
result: 2 lb
